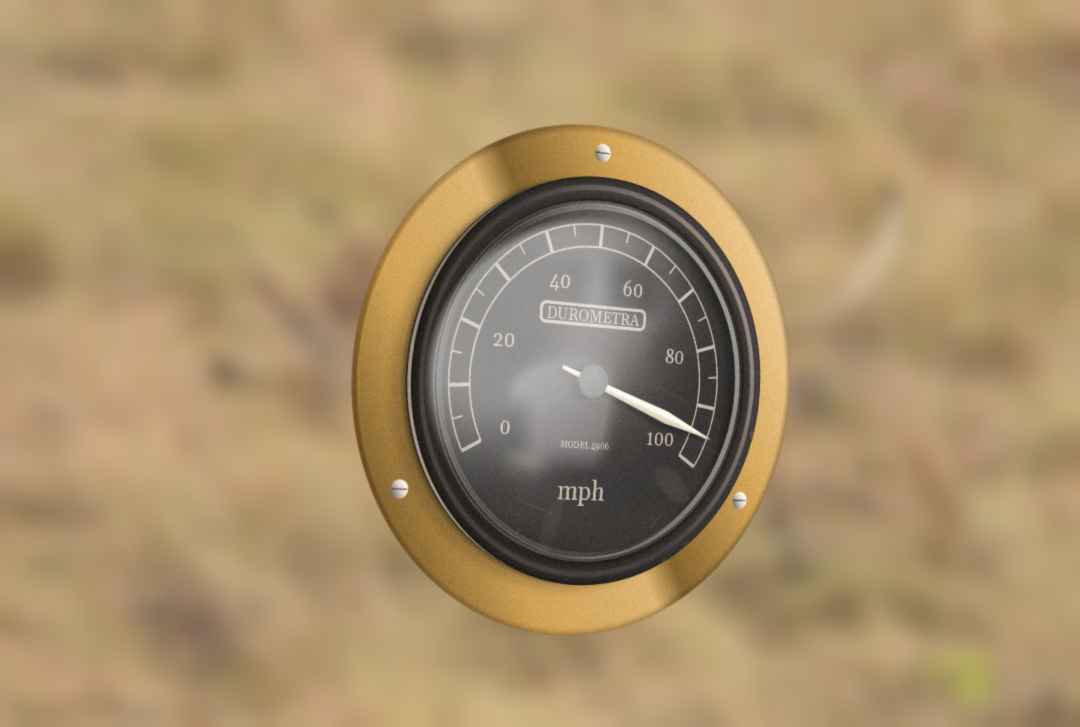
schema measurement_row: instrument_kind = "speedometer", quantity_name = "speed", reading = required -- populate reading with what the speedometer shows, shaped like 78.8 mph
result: 95 mph
